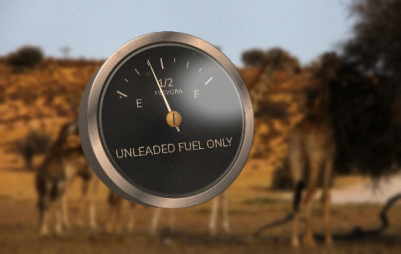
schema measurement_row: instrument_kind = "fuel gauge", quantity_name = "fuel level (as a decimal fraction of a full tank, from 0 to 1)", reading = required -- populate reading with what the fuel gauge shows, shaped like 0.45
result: 0.375
